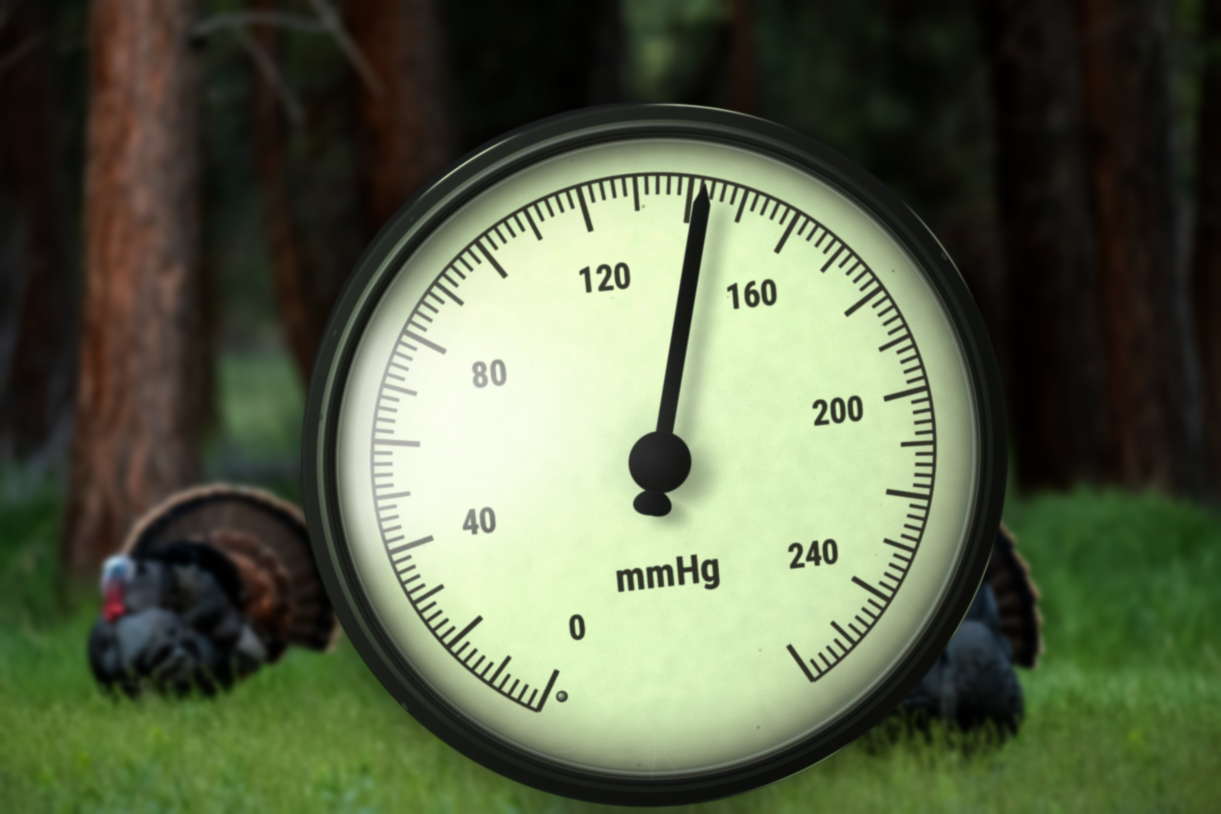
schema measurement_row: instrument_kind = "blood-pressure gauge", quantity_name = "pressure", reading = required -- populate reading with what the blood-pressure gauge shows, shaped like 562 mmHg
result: 142 mmHg
